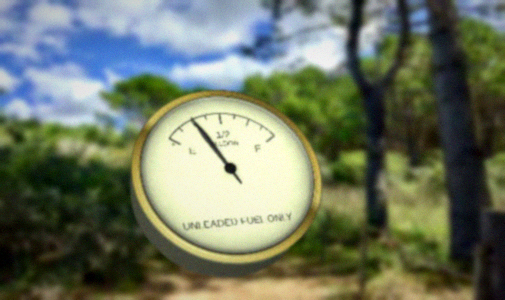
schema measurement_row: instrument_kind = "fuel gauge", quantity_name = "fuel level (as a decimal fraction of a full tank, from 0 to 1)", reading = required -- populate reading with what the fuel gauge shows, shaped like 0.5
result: 0.25
